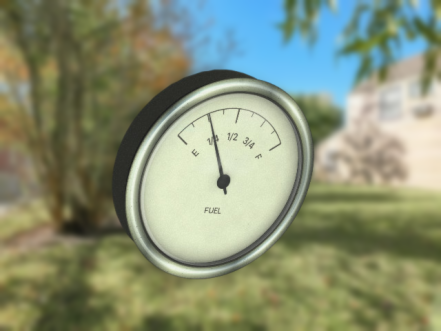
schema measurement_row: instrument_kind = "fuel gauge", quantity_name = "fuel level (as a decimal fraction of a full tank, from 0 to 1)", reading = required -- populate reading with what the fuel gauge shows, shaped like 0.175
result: 0.25
